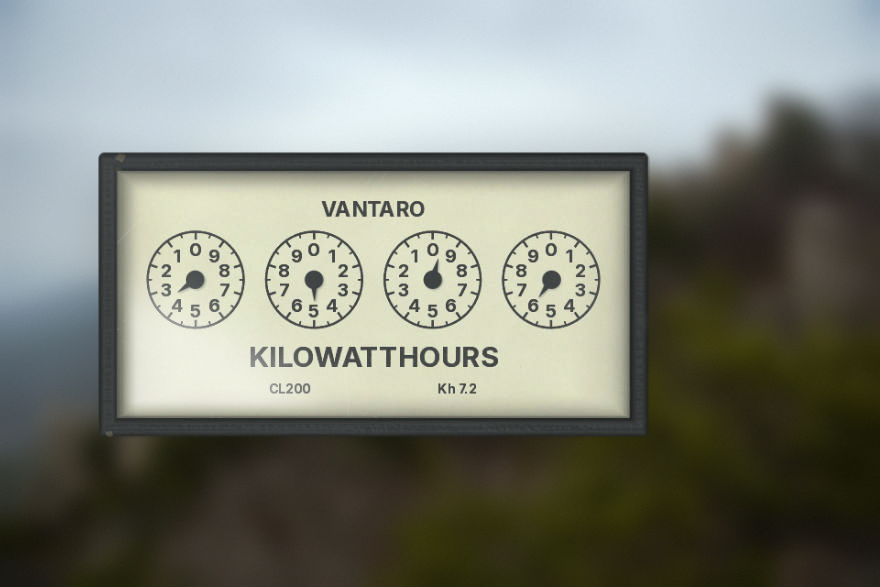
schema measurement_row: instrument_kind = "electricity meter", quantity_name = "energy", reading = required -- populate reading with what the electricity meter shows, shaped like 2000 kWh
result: 3496 kWh
